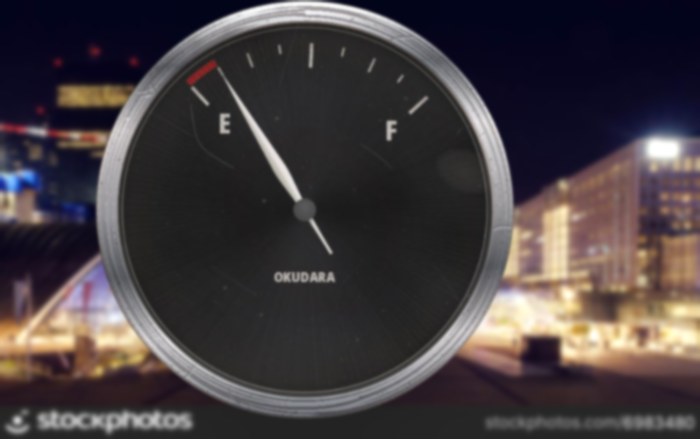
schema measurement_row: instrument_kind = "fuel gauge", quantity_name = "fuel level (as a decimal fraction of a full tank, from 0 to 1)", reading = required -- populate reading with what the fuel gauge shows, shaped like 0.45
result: 0.125
